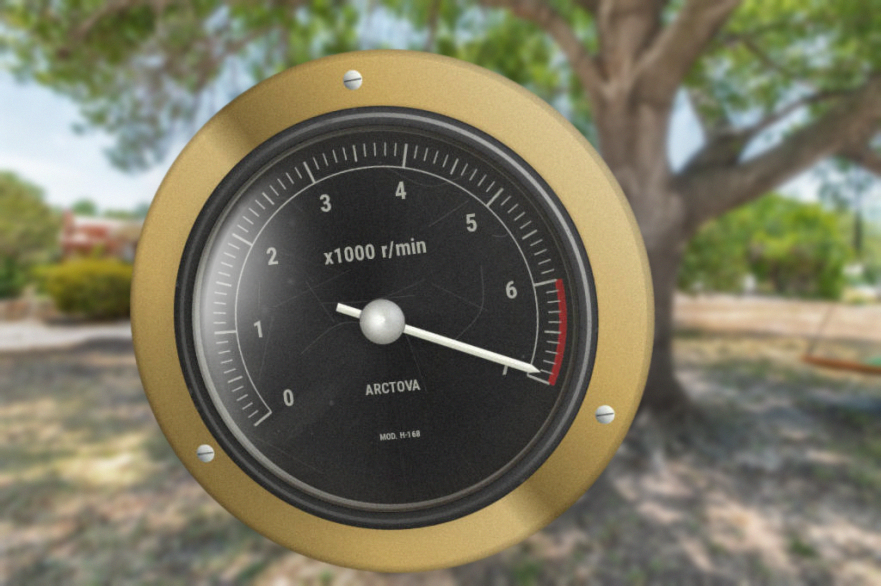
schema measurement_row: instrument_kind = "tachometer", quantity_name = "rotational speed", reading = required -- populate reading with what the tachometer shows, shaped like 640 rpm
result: 6900 rpm
